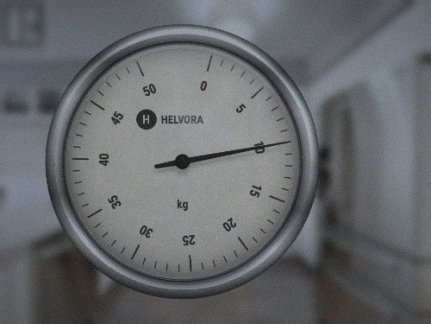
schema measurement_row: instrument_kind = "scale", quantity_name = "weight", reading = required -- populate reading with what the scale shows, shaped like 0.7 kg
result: 10 kg
